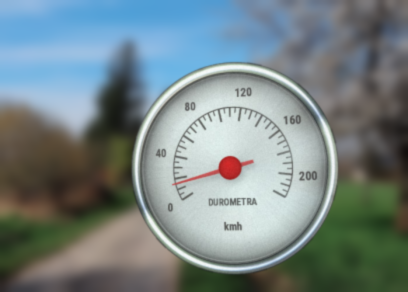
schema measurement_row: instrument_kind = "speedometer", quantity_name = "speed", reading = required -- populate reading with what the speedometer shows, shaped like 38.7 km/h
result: 15 km/h
